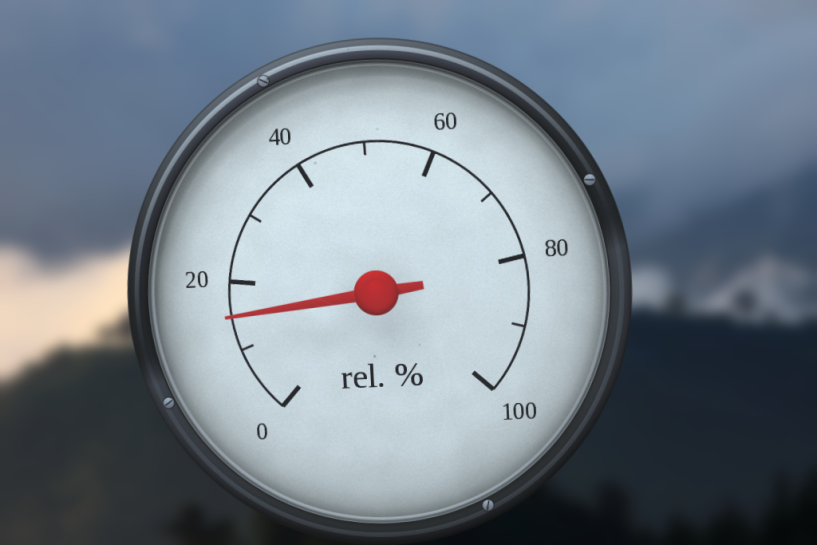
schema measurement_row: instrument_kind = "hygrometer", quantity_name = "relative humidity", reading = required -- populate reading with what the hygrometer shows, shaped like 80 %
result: 15 %
